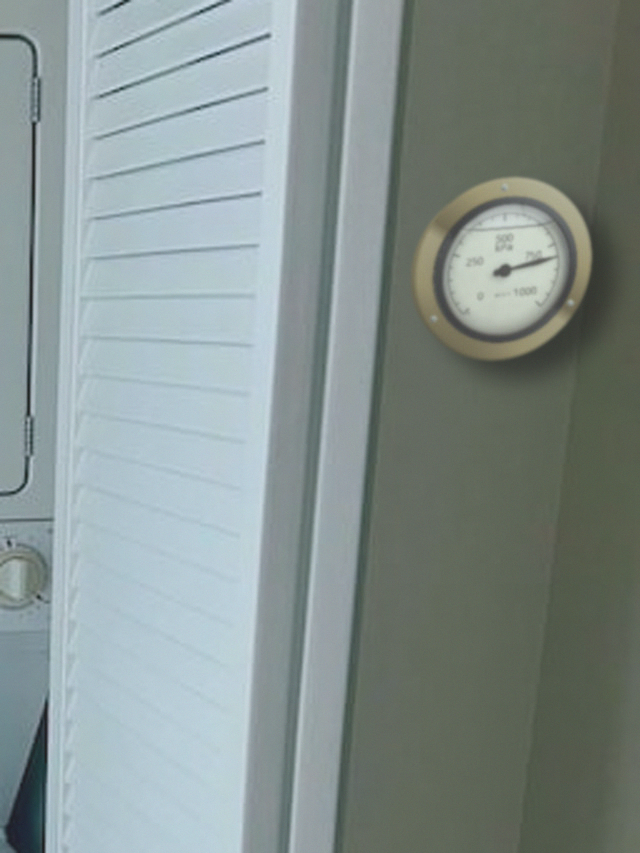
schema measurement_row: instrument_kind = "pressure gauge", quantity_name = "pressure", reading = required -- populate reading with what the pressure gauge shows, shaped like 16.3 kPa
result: 800 kPa
